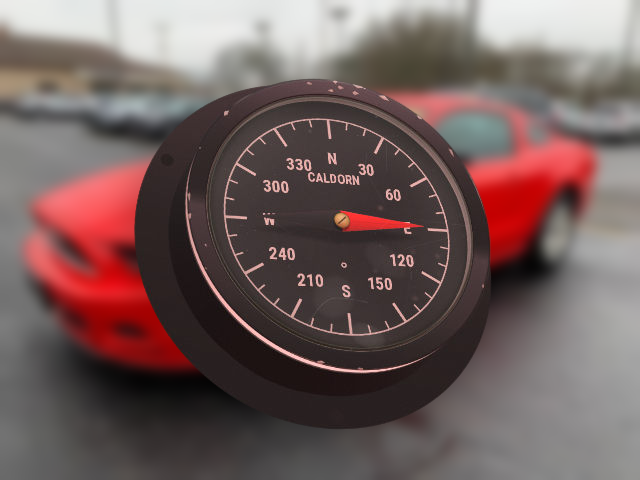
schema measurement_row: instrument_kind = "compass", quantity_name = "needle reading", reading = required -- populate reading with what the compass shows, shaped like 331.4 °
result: 90 °
